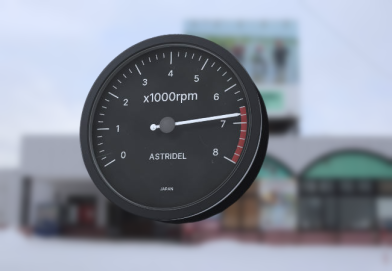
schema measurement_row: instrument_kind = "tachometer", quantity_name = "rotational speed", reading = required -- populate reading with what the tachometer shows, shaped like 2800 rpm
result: 6800 rpm
